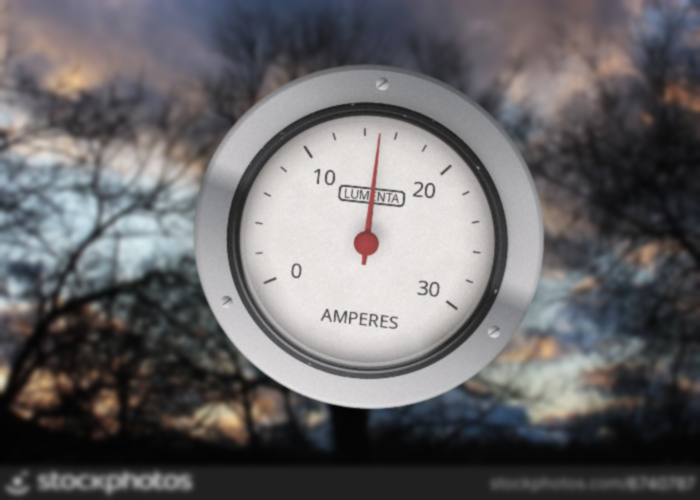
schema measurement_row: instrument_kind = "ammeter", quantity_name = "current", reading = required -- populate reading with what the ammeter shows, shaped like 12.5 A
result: 15 A
